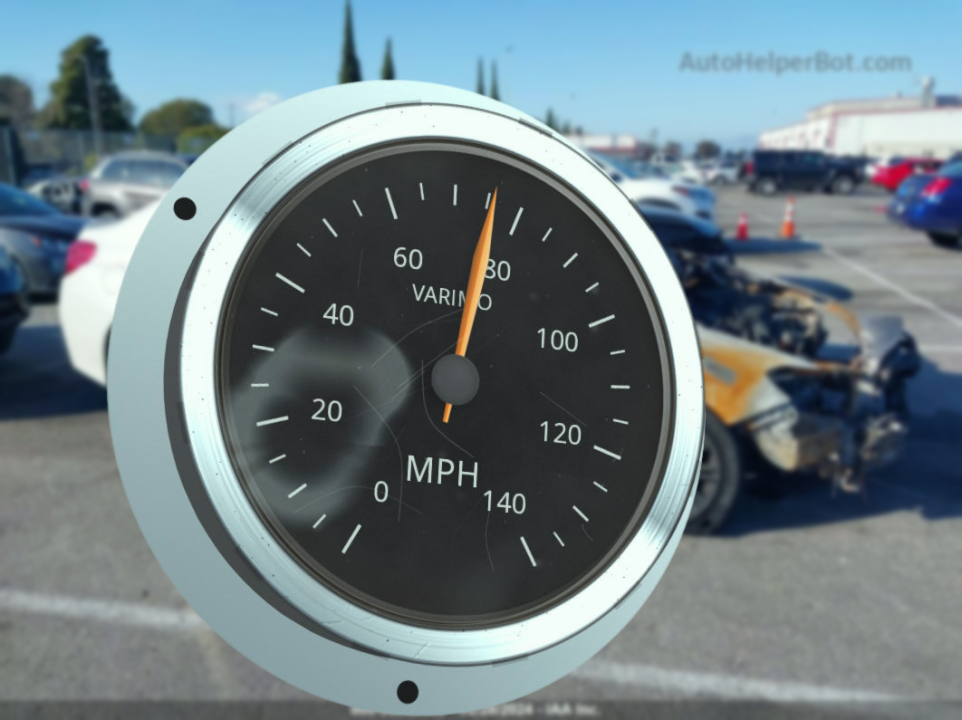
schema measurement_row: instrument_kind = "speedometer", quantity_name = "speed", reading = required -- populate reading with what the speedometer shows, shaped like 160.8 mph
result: 75 mph
